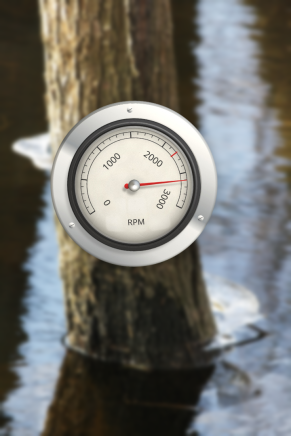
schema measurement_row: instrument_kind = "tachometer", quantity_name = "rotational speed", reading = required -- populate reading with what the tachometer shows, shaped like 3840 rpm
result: 2600 rpm
